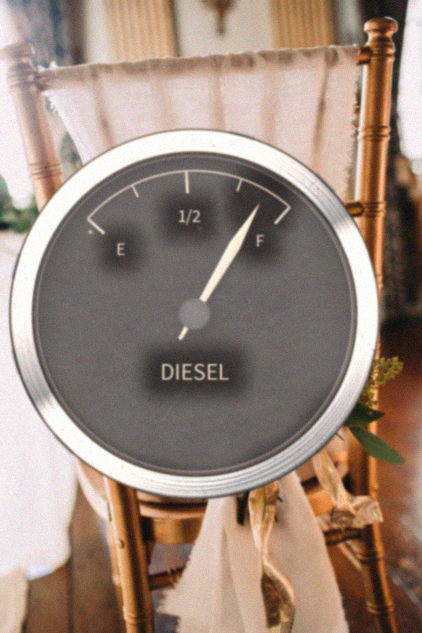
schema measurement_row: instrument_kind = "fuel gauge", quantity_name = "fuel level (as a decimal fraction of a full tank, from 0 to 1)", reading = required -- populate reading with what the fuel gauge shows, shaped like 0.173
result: 0.875
